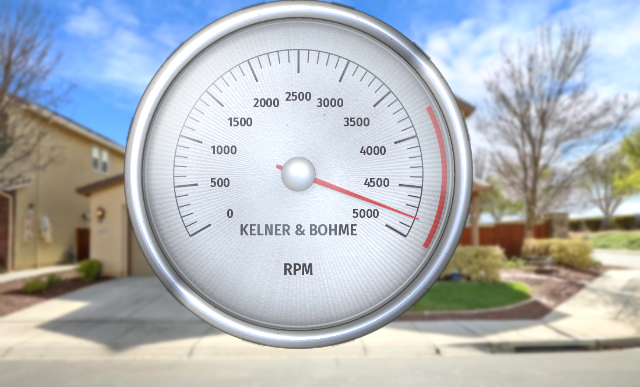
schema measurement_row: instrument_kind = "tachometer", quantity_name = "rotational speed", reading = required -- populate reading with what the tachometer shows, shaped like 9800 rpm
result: 4800 rpm
